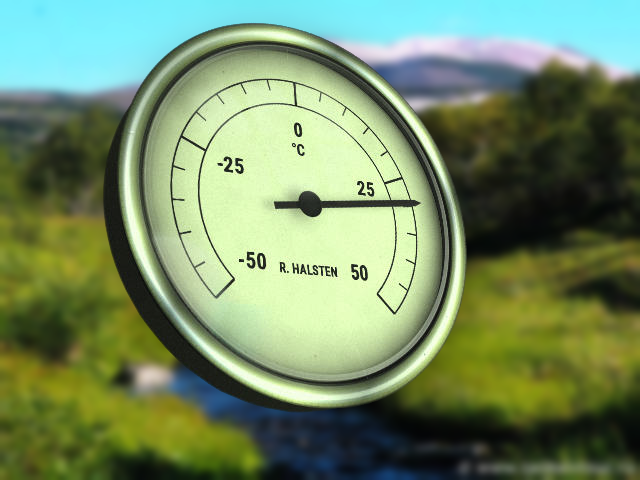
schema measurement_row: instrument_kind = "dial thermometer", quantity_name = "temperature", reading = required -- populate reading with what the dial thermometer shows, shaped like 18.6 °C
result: 30 °C
